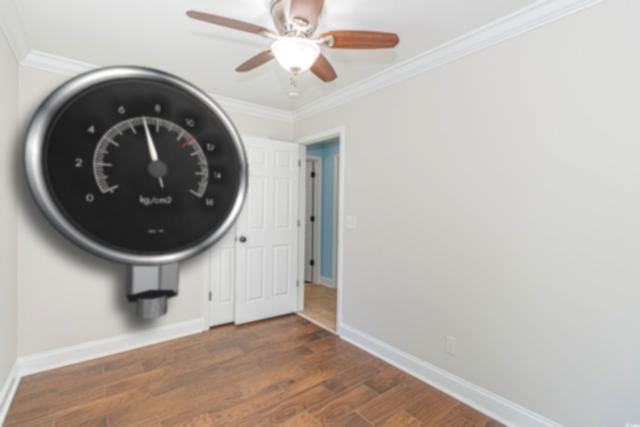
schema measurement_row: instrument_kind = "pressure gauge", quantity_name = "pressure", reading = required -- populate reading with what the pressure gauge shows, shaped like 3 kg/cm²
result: 7 kg/cm²
